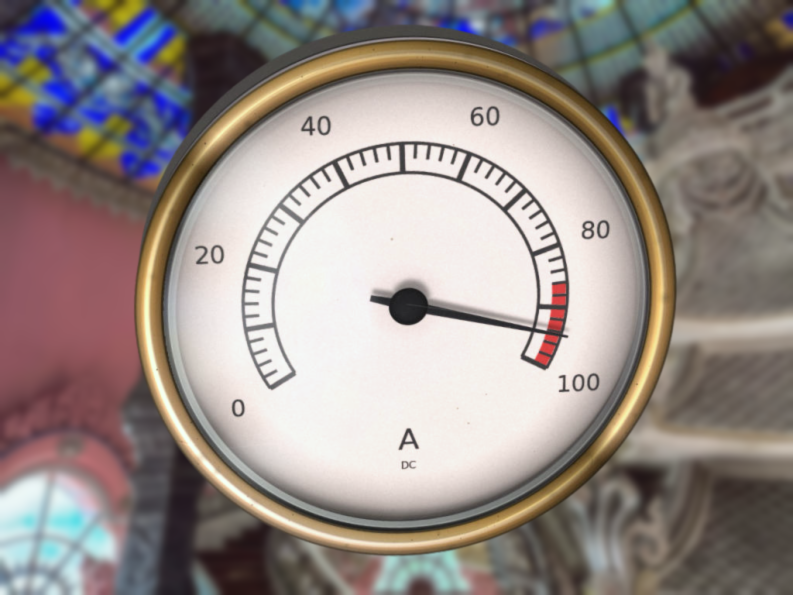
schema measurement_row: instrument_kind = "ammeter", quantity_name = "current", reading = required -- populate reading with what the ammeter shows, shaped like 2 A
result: 94 A
